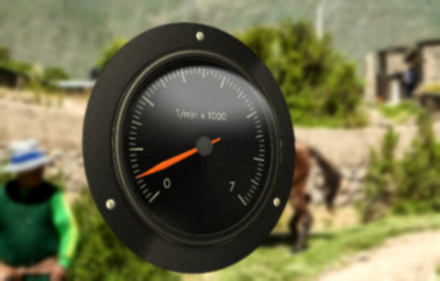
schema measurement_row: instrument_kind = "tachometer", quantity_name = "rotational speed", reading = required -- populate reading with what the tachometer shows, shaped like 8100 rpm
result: 500 rpm
